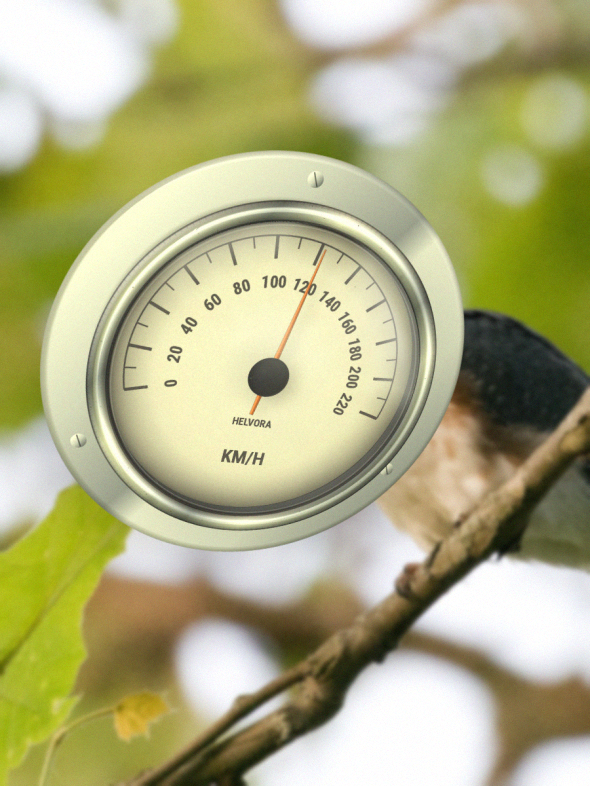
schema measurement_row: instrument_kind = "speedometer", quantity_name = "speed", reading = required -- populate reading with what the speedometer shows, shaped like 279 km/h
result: 120 km/h
